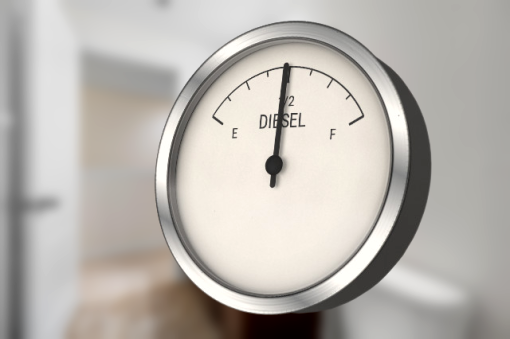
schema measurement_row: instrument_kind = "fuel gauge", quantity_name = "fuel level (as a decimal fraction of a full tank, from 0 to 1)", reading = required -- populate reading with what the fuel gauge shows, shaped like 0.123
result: 0.5
